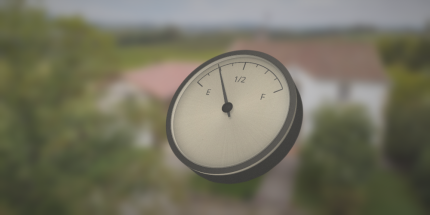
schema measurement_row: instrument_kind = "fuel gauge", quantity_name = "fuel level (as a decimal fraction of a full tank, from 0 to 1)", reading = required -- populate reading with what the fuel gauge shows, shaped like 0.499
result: 0.25
